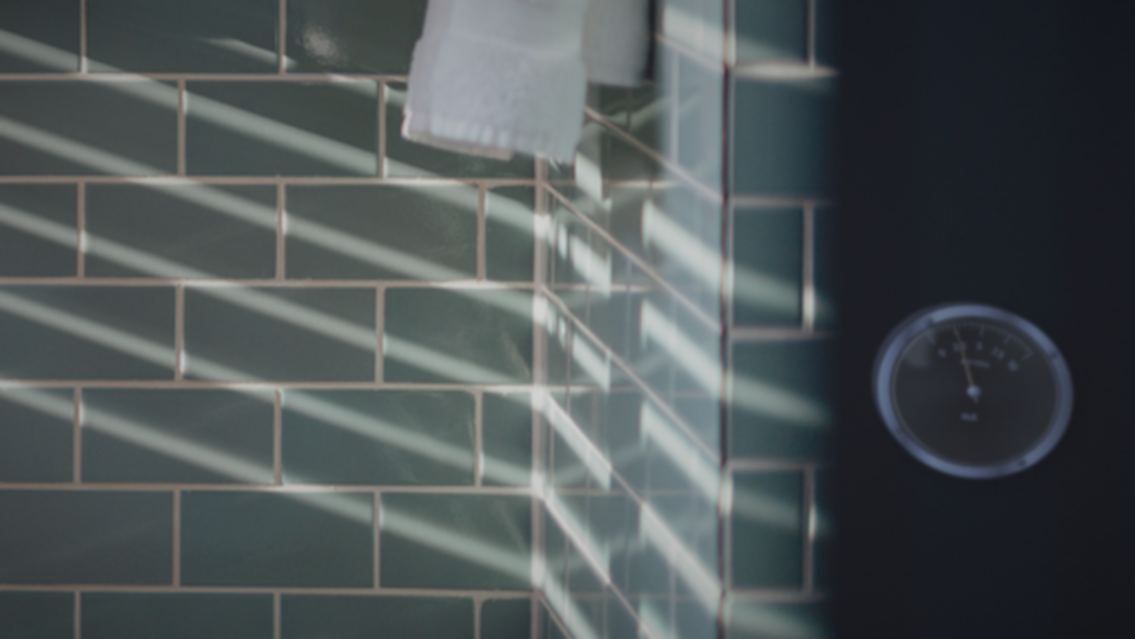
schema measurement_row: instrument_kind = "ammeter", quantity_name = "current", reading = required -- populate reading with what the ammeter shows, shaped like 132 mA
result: 2.5 mA
